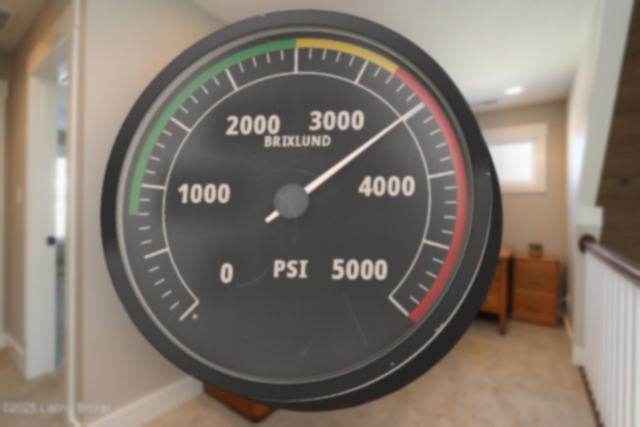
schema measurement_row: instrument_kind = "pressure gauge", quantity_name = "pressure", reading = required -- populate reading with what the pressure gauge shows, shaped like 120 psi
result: 3500 psi
